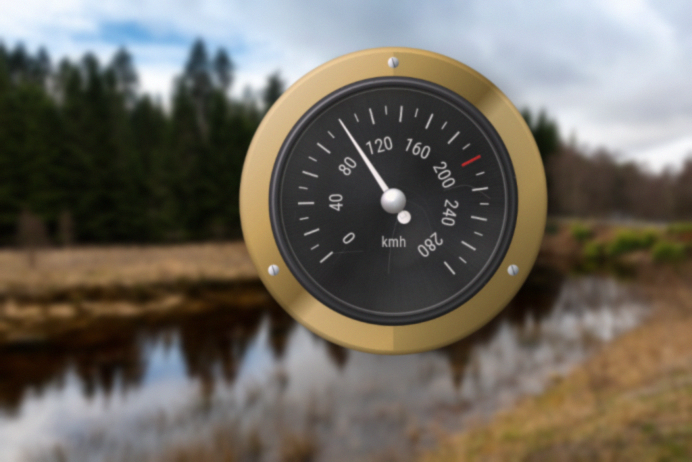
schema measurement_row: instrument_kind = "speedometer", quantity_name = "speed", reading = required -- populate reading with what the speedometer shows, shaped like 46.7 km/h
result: 100 km/h
